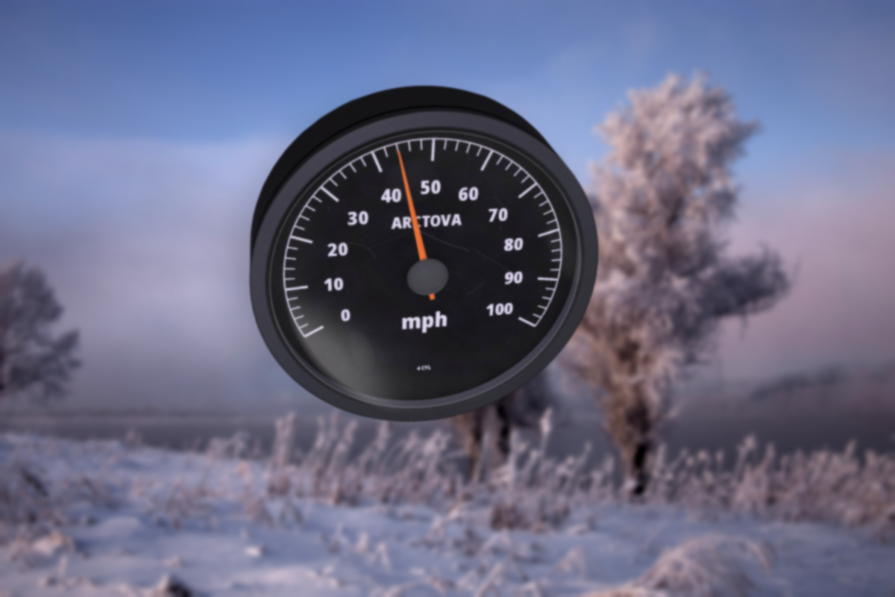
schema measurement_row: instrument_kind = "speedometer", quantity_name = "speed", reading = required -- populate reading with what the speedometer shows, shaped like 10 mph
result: 44 mph
